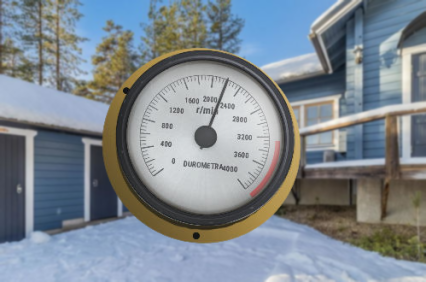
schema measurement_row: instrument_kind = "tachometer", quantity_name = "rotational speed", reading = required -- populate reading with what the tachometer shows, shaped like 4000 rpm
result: 2200 rpm
